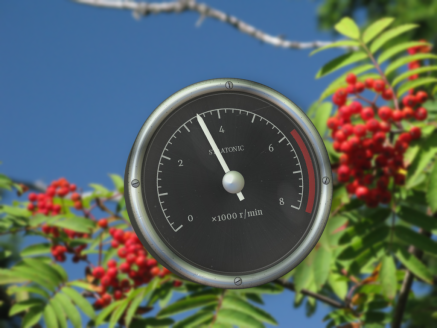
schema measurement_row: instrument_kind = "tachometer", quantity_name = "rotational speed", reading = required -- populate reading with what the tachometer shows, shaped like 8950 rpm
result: 3400 rpm
